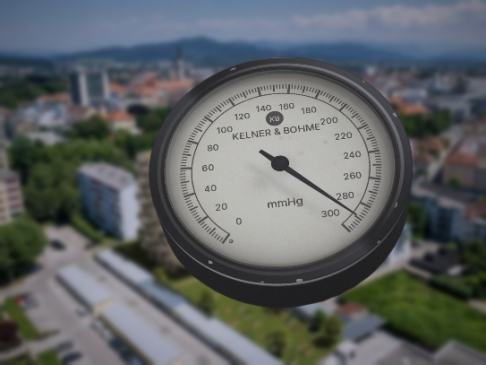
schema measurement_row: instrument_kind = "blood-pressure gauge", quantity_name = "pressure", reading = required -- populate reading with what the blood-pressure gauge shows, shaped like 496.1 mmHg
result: 290 mmHg
